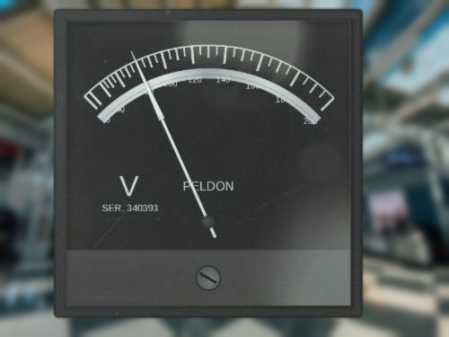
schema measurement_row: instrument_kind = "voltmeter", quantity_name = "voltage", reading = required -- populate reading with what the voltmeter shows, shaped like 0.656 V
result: 80 V
